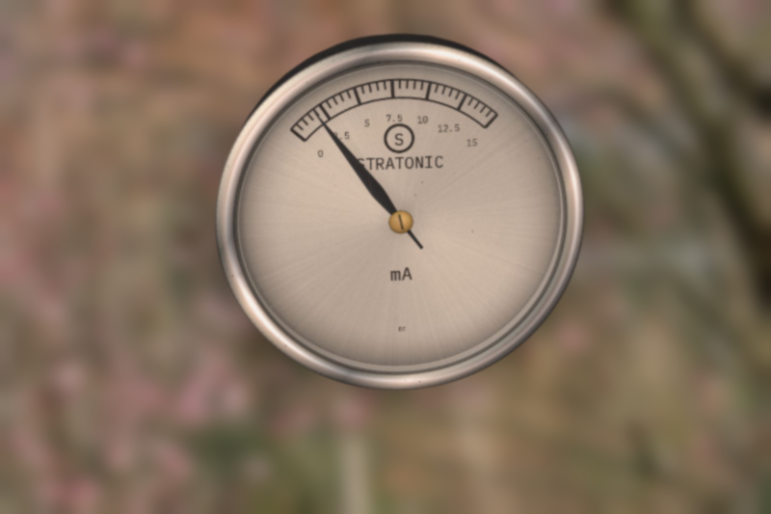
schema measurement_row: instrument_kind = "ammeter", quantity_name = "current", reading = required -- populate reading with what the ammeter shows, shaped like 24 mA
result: 2 mA
